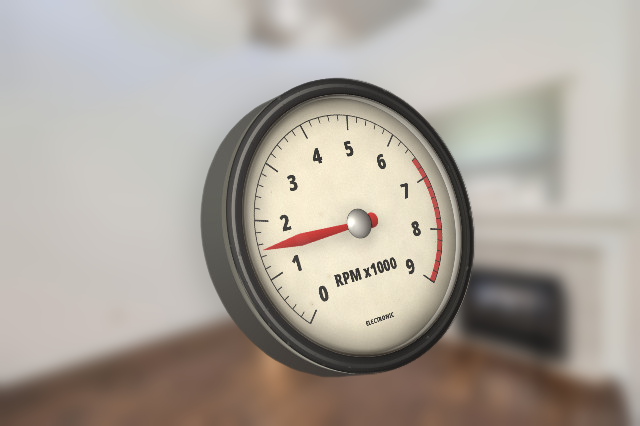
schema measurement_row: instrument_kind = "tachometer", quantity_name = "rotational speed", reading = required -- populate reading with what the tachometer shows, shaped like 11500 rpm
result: 1500 rpm
